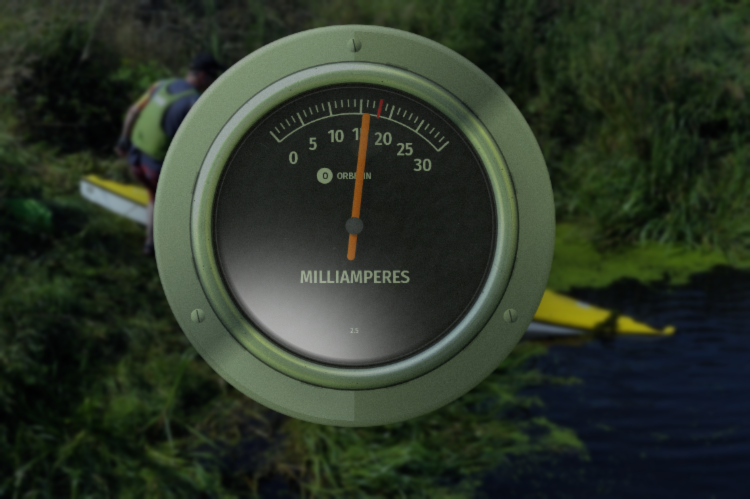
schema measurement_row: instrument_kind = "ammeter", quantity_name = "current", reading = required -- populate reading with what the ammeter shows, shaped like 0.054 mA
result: 16 mA
